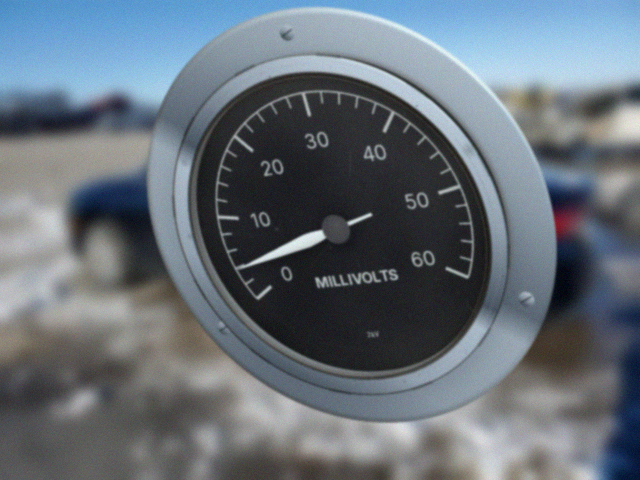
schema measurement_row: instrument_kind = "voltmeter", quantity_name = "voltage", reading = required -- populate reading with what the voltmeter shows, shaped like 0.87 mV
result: 4 mV
